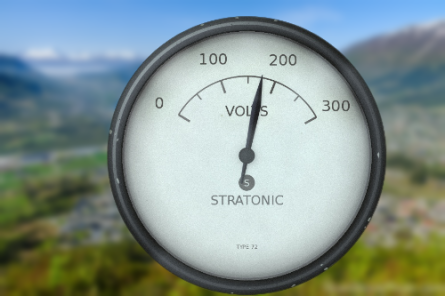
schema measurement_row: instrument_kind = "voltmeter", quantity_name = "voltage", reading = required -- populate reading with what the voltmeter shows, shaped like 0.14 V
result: 175 V
